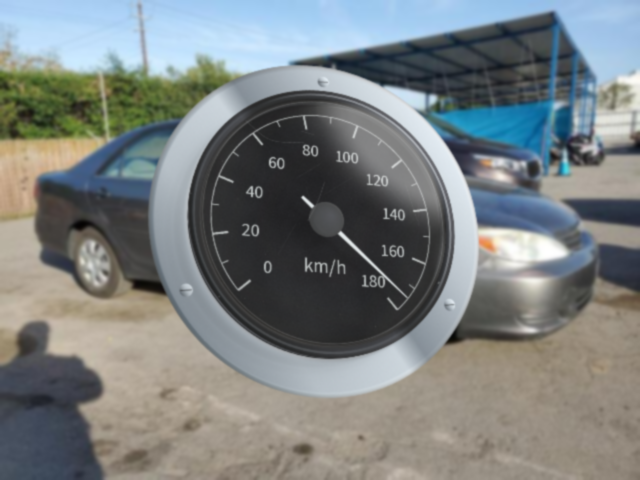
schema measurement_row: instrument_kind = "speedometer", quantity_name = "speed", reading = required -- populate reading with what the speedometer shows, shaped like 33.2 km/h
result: 175 km/h
